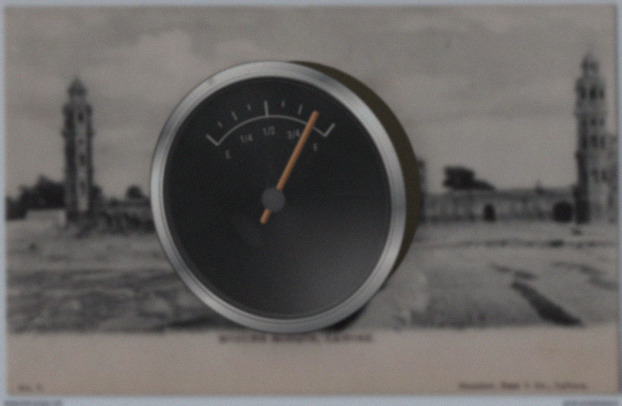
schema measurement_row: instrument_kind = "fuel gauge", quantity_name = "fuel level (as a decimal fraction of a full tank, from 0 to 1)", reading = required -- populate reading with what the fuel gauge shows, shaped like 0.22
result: 0.875
